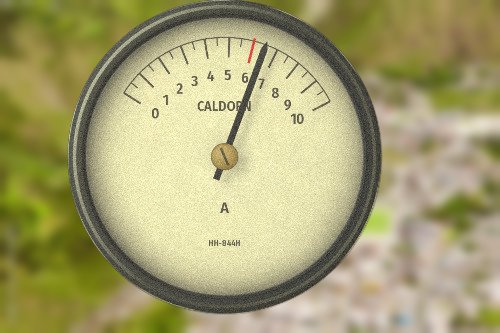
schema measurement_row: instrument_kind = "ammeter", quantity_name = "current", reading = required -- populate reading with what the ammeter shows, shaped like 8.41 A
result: 6.5 A
